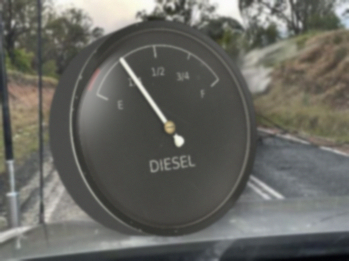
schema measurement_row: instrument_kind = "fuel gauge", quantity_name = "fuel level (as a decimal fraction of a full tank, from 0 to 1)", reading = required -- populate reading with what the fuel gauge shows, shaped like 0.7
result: 0.25
